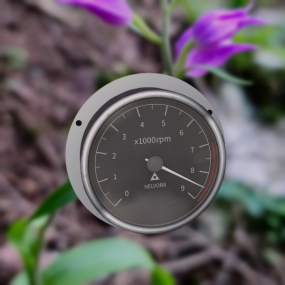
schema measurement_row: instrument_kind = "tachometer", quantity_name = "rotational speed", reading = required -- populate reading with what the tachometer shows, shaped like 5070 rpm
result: 8500 rpm
